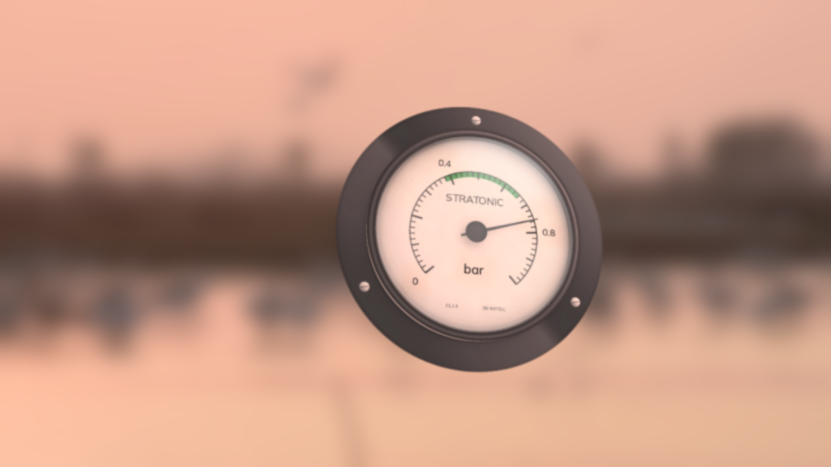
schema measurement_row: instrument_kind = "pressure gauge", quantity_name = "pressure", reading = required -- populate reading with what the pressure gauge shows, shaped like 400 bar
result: 0.76 bar
